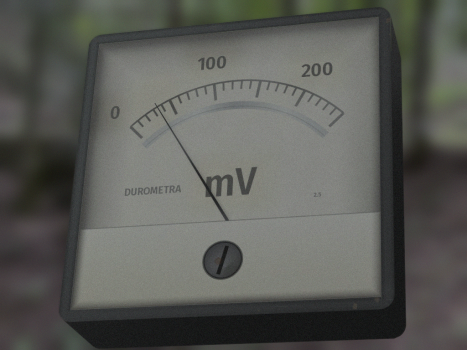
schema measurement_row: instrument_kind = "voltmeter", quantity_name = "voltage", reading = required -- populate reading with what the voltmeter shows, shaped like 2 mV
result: 35 mV
